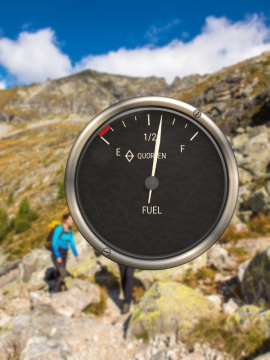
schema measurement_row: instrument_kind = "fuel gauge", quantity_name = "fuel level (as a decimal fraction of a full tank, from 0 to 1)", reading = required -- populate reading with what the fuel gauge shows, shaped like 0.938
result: 0.625
